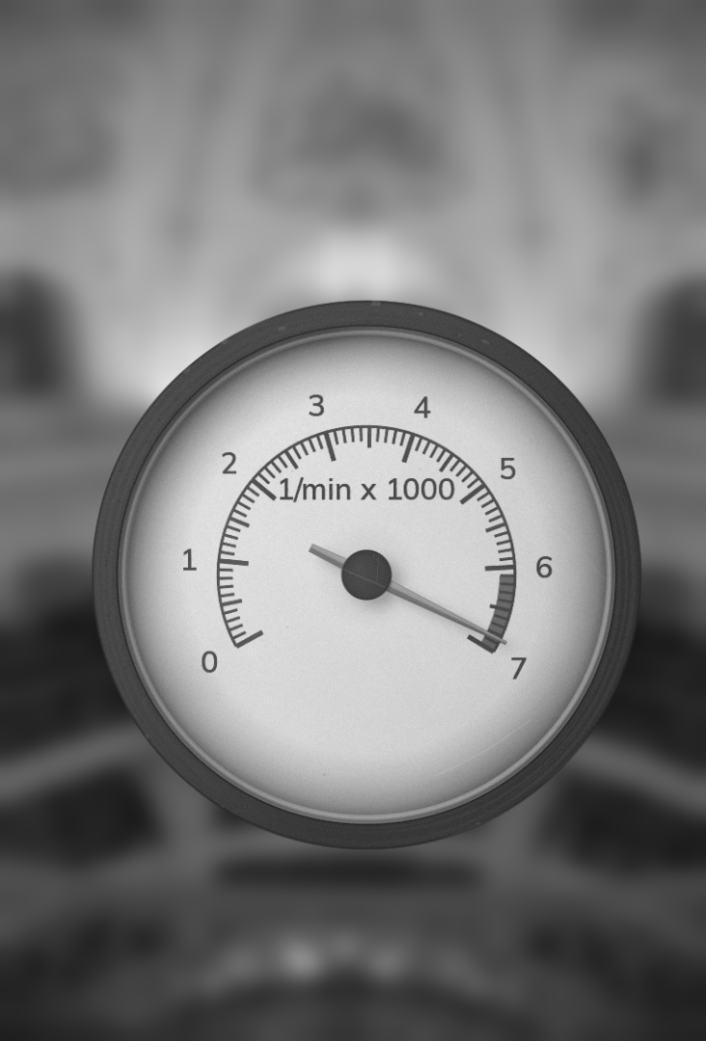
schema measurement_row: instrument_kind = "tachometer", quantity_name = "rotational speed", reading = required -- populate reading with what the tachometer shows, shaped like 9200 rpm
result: 6850 rpm
